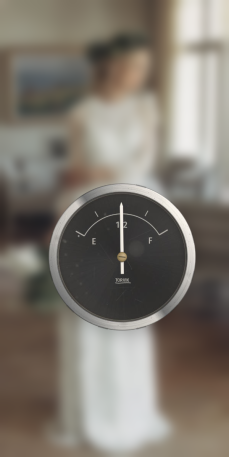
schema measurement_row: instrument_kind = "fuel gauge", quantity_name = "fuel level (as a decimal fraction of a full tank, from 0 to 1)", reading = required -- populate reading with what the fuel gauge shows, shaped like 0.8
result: 0.5
